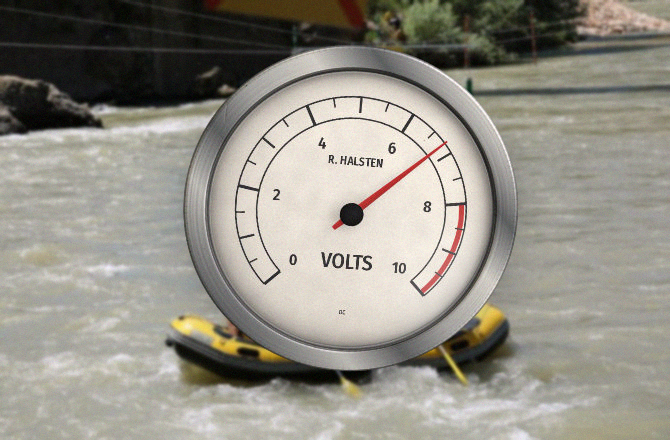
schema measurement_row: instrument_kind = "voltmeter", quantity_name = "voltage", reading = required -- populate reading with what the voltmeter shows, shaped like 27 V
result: 6.75 V
